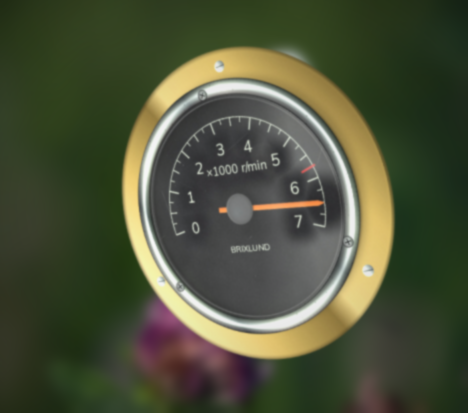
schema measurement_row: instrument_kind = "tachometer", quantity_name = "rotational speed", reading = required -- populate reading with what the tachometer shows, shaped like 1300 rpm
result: 6500 rpm
